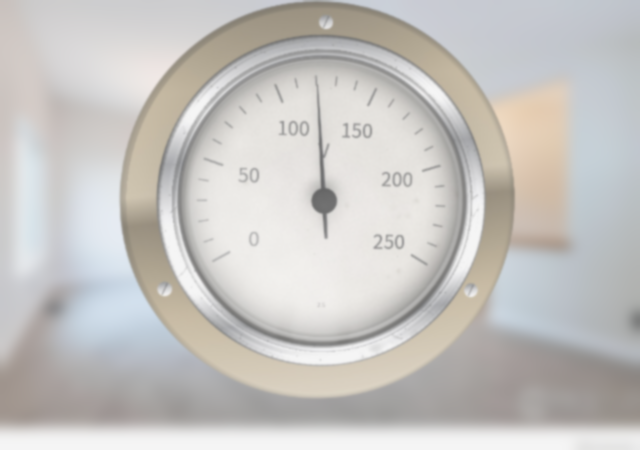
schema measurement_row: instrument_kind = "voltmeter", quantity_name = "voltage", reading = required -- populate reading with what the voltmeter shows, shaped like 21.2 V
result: 120 V
